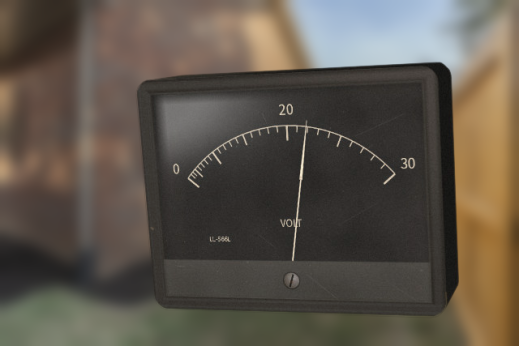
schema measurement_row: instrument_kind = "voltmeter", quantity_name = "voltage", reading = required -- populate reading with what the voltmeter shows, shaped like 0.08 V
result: 22 V
